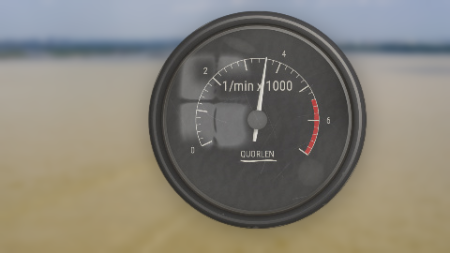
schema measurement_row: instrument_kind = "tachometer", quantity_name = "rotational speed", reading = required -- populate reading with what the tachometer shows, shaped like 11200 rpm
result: 3600 rpm
